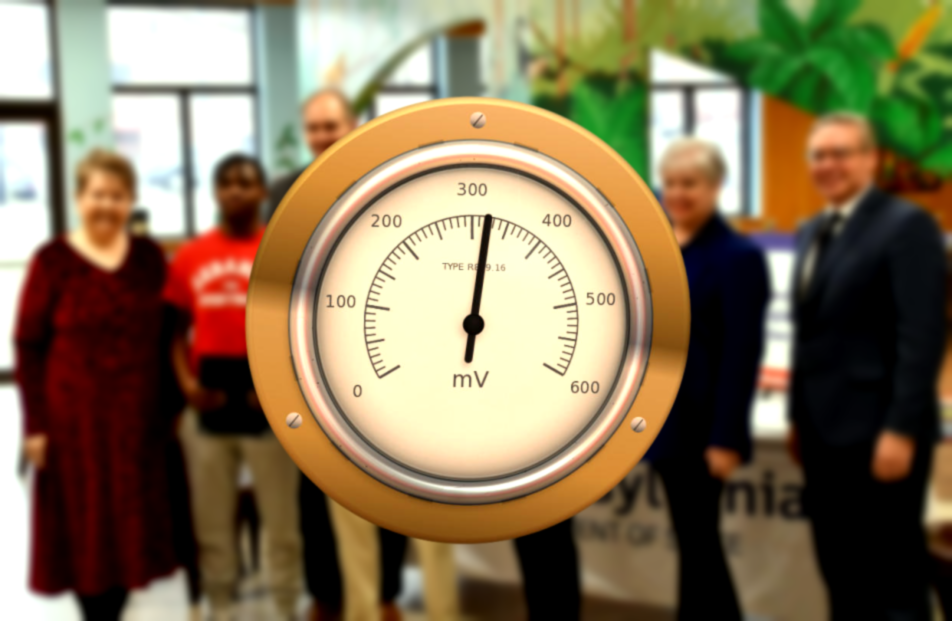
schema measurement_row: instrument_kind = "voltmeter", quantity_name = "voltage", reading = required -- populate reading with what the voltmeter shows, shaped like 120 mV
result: 320 mV
